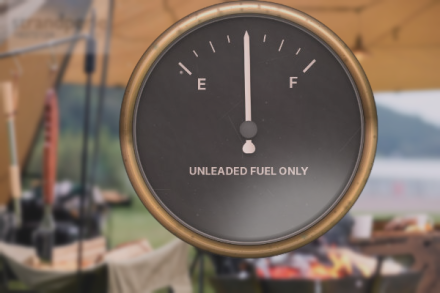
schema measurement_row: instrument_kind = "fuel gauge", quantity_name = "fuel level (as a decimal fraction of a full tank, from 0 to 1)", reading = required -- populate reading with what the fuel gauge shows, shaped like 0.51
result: 0.5
